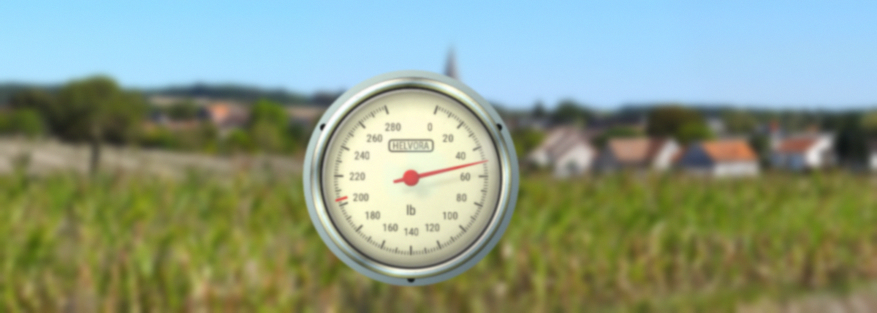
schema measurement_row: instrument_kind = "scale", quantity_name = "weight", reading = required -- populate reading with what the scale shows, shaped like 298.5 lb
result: 50 lb
